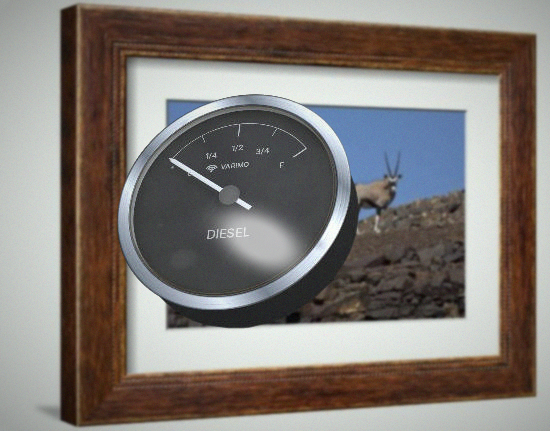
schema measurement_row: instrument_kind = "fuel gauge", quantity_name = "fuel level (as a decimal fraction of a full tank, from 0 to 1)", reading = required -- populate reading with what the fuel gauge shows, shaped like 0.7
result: 0
